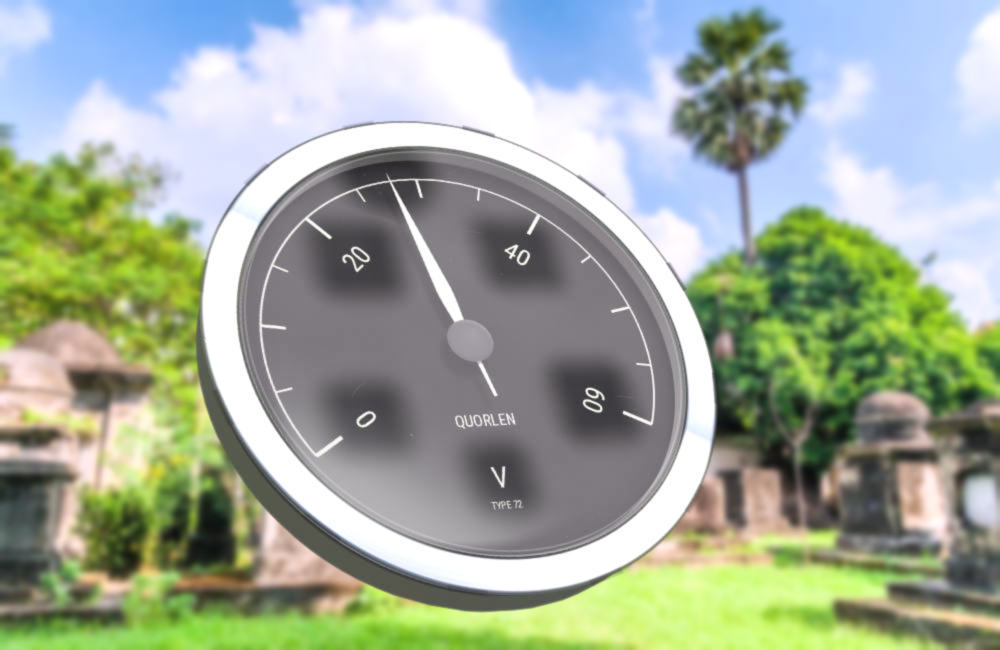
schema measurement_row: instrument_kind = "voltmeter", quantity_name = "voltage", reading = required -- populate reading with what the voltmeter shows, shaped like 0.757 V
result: 27.5 V
